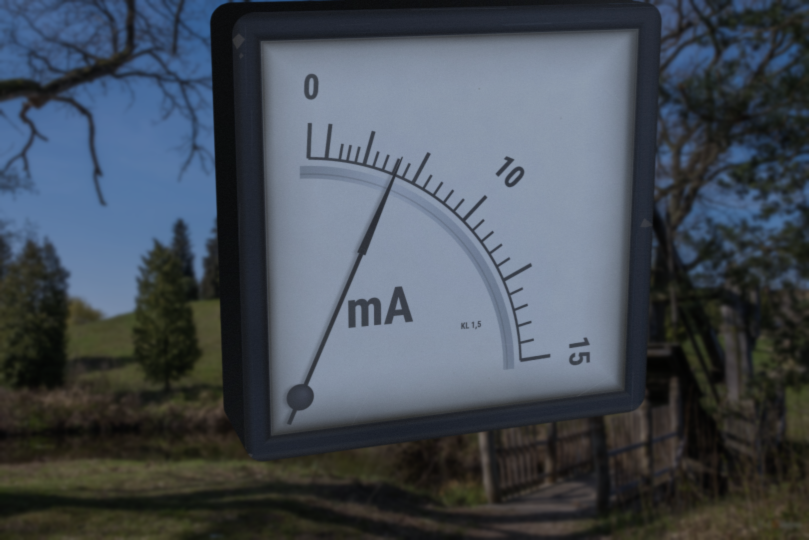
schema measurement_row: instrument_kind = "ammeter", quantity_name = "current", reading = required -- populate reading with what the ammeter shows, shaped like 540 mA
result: 6.5 mA
